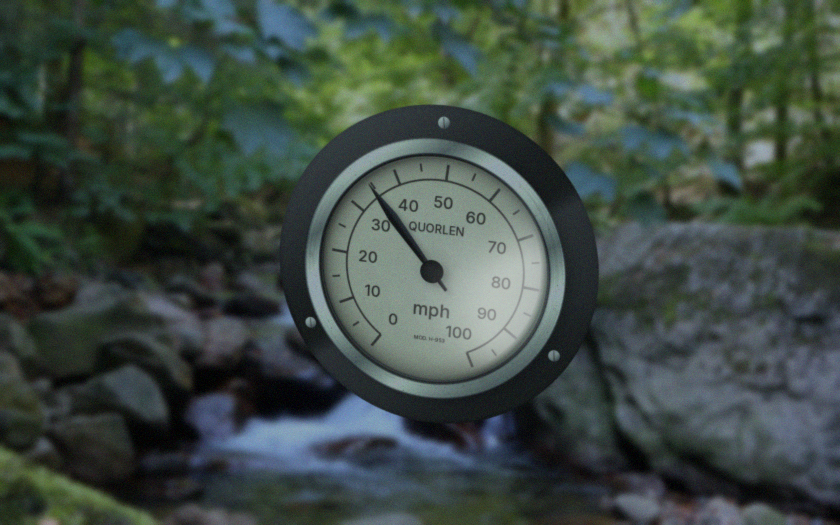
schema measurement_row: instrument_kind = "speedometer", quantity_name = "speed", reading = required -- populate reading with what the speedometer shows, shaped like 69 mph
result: 35 mph
